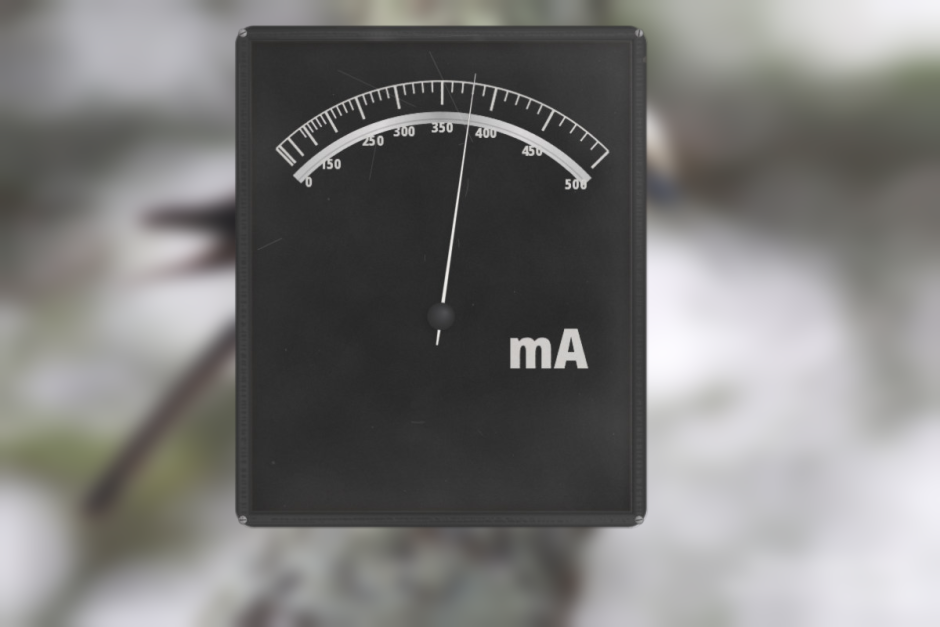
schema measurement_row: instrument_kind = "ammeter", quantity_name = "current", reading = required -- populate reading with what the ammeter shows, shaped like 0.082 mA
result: 380 mA
